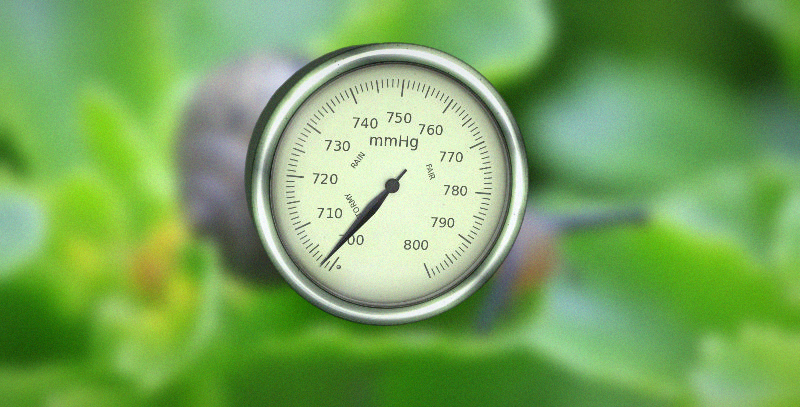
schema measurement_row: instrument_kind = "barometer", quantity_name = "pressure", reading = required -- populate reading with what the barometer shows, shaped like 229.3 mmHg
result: 702 mmHg
